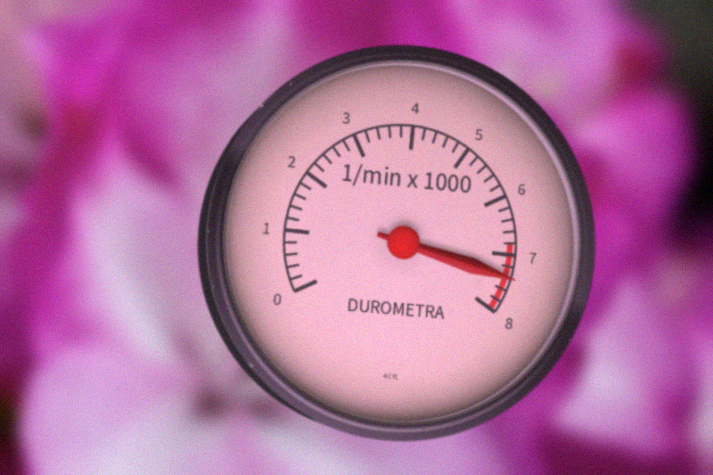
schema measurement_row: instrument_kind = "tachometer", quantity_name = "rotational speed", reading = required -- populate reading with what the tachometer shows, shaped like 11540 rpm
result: 7400 rpm
